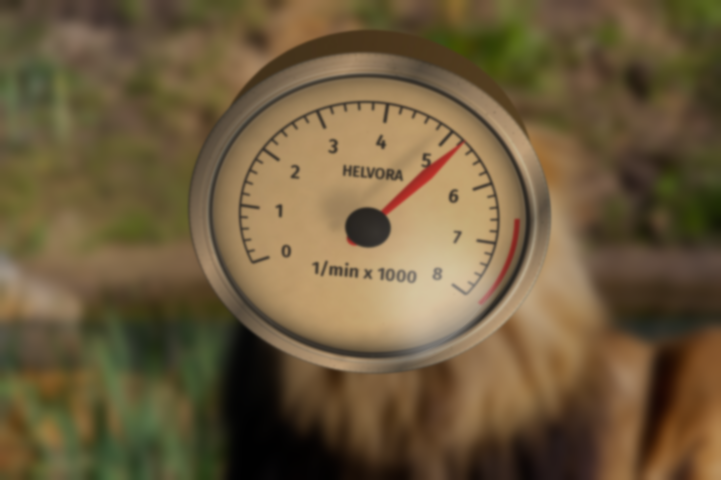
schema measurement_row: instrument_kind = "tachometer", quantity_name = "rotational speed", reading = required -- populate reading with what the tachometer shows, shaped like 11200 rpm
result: 5200 rpm
